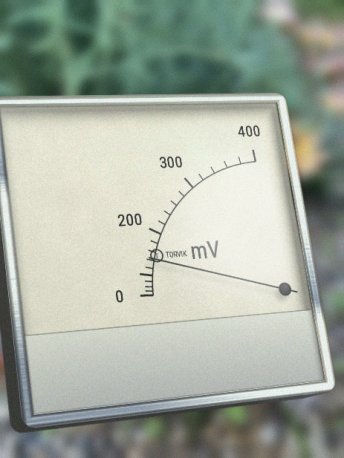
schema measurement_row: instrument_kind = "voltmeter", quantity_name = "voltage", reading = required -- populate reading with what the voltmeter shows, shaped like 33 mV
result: 140 mV
